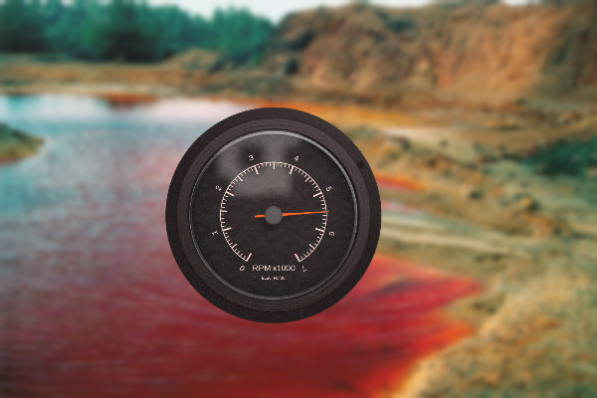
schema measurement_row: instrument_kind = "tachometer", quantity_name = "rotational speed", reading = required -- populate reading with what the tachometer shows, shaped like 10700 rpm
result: 5500 rpm
